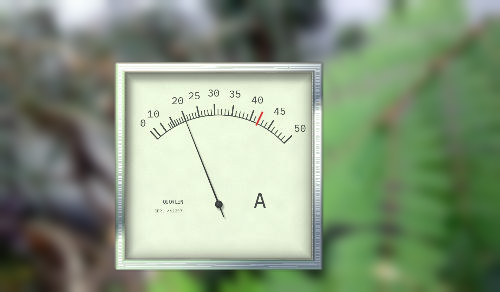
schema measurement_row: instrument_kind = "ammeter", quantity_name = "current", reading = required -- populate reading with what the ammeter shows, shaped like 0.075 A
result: 20 A
